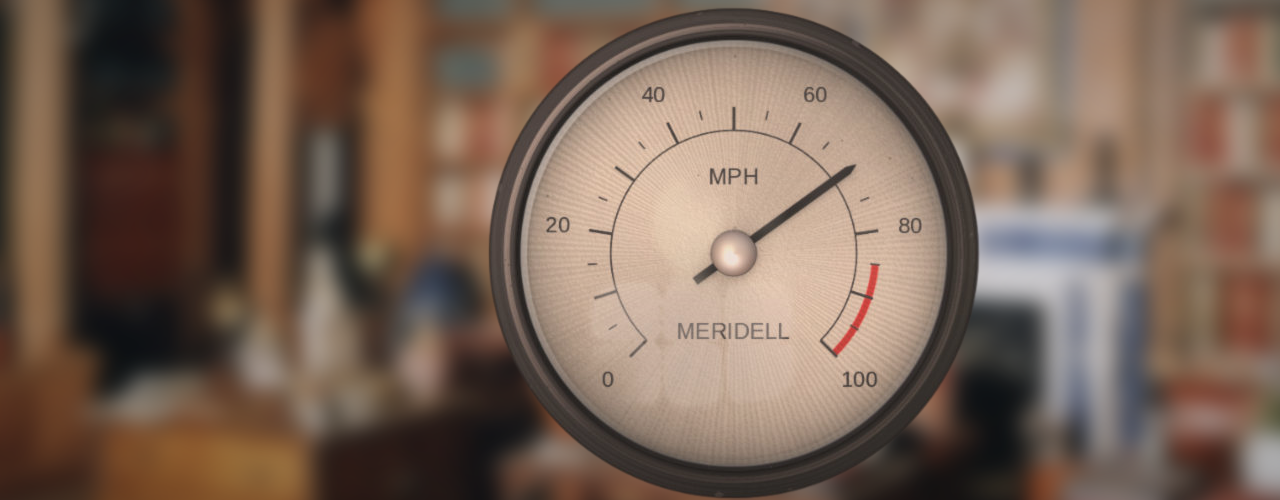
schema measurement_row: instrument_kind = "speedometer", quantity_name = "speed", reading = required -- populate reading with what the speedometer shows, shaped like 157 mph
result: 70 mph
